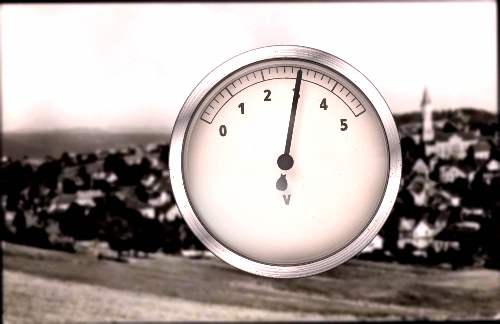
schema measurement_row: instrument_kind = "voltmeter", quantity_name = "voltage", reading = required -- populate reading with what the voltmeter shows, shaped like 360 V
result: 3 V
